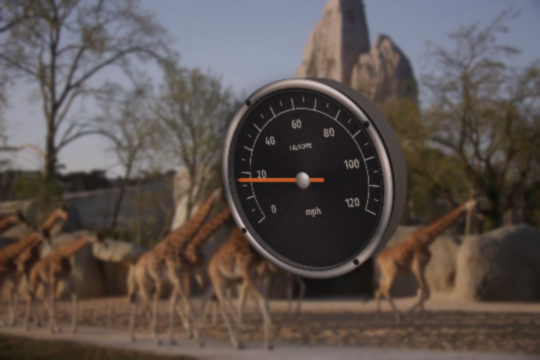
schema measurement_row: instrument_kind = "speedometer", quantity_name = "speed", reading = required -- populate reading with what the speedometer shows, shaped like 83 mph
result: 17.5 mph
